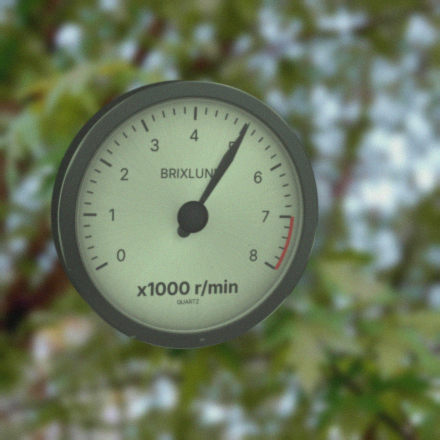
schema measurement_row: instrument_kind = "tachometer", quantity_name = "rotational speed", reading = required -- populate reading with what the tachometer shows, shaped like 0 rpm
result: 5000 rpm
